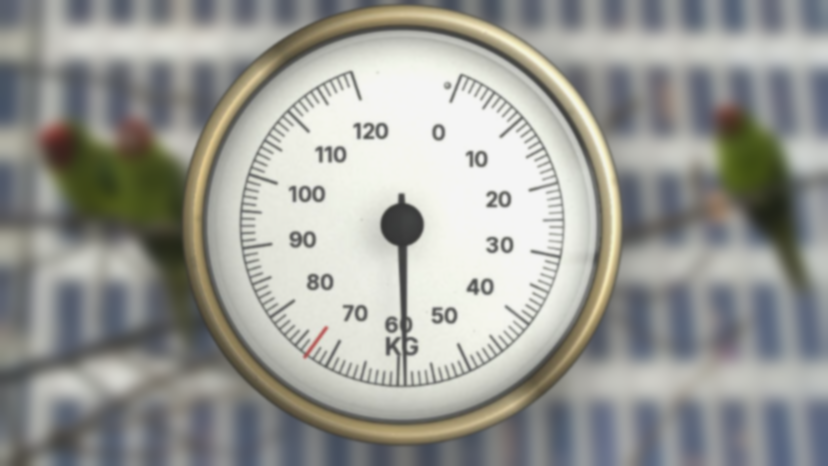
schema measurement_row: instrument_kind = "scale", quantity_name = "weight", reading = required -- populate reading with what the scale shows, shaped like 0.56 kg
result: 59 kg
